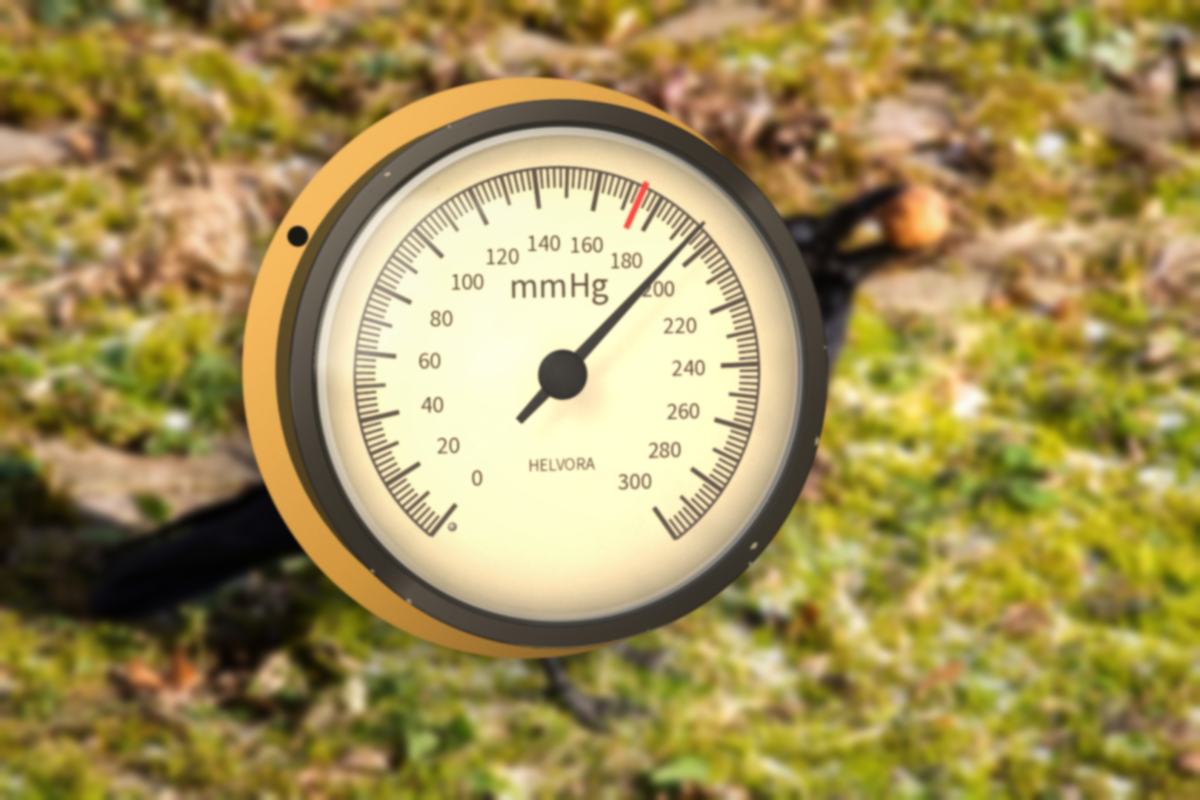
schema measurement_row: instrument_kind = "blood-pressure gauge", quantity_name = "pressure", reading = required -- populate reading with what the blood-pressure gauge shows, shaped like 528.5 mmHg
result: 194 mmHg
